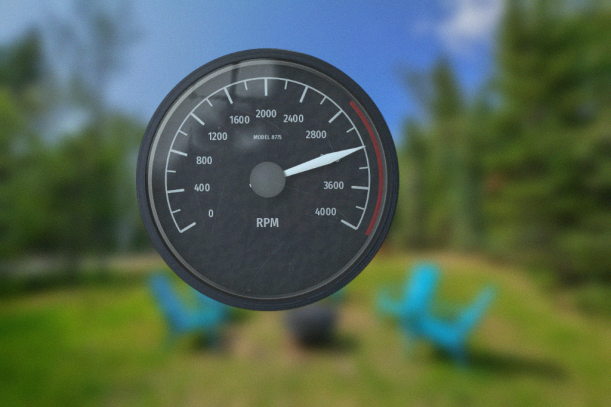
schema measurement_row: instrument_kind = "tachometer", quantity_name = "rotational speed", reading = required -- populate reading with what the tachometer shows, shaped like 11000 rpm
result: 3200 rpm
